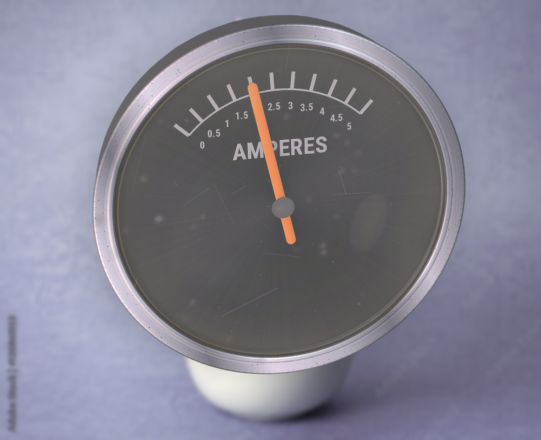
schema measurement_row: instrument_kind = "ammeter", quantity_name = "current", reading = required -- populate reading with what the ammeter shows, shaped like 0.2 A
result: 2 A
